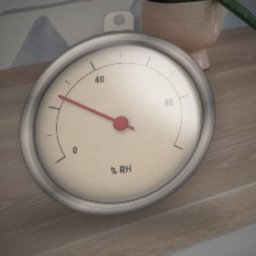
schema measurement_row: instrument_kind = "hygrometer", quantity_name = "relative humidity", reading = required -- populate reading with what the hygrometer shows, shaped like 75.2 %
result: 25 %
